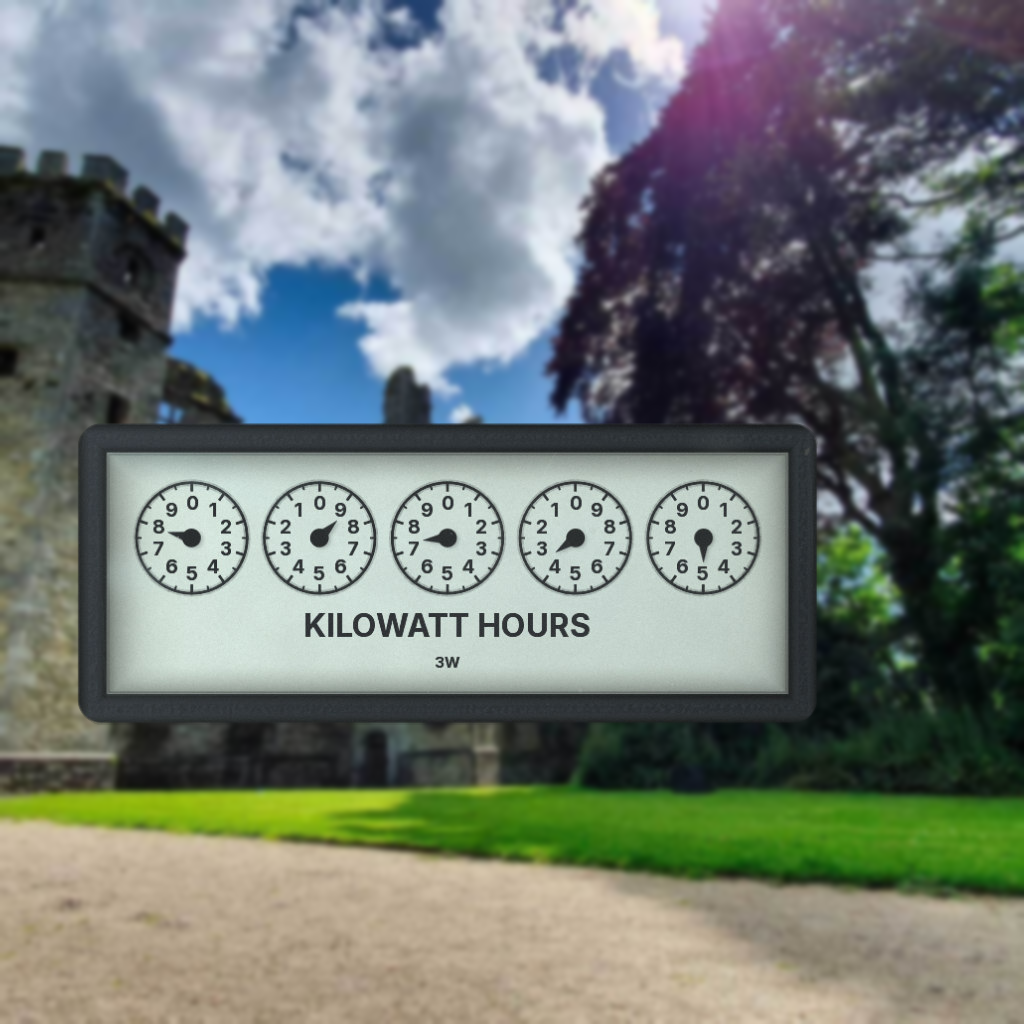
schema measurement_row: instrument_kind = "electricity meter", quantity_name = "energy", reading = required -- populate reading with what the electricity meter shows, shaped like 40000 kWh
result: 78735 kWh
